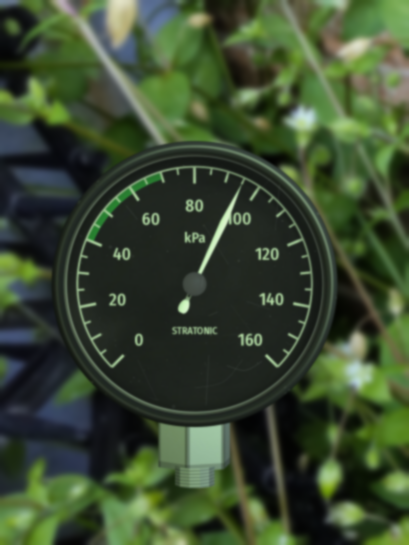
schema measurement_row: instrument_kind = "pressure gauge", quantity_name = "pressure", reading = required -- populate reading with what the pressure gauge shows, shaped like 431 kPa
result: 95 kPa
